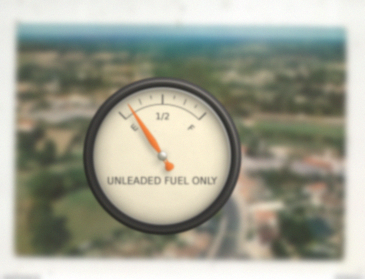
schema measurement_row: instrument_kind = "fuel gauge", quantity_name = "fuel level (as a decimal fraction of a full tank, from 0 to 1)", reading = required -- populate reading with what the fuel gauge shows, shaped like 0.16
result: 0.125
